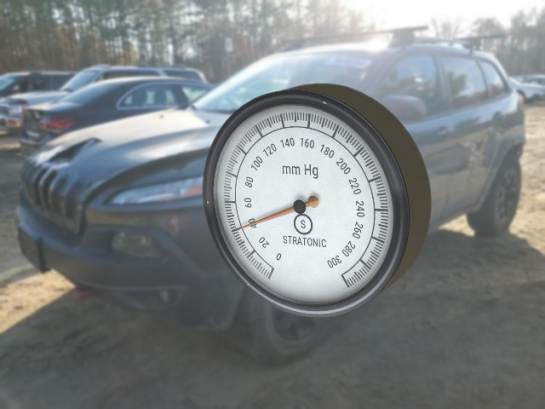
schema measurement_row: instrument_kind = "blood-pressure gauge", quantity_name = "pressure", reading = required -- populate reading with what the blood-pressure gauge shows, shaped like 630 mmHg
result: 40 mmHg
